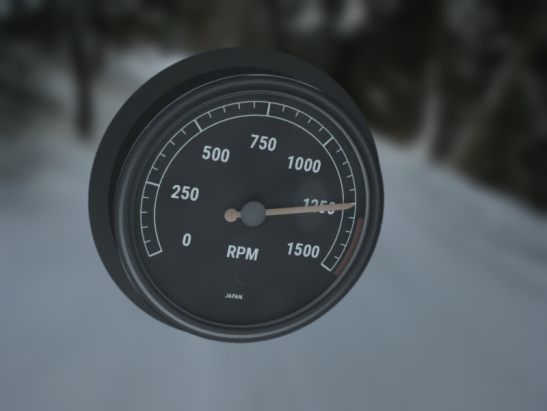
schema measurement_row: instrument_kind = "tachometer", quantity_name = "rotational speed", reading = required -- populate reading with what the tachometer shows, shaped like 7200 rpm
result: 1250 rpm
